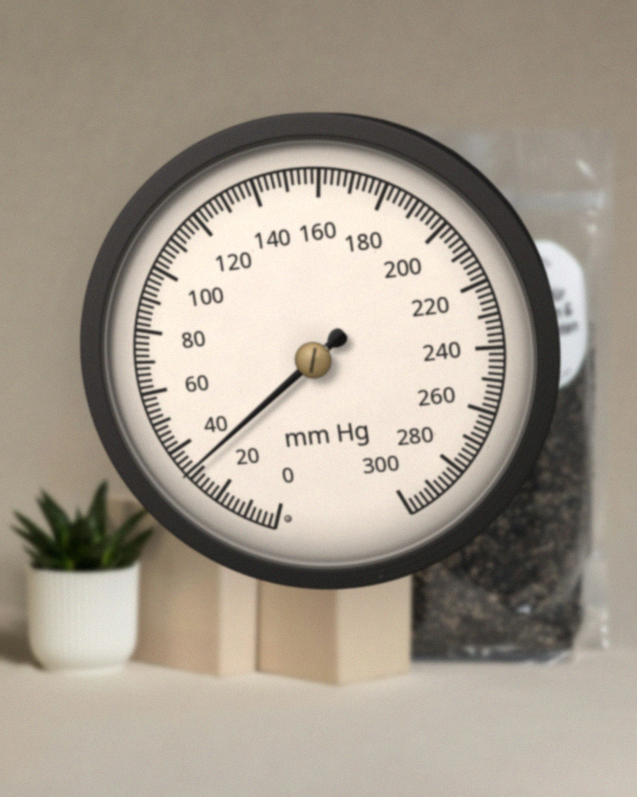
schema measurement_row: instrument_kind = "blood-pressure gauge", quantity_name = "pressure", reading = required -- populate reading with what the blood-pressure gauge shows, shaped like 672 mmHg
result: 32 mmHg
